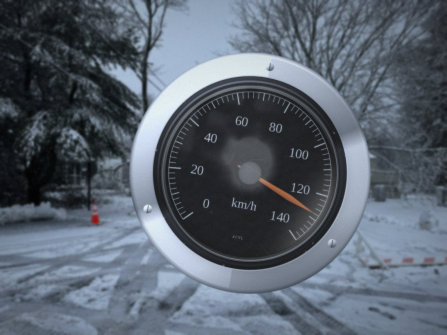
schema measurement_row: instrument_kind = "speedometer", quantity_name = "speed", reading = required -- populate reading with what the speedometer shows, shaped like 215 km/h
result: 128 km/h
